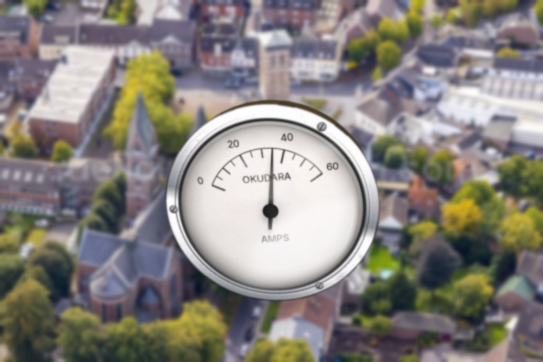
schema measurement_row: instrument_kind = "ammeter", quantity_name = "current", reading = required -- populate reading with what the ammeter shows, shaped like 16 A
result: 35 A
